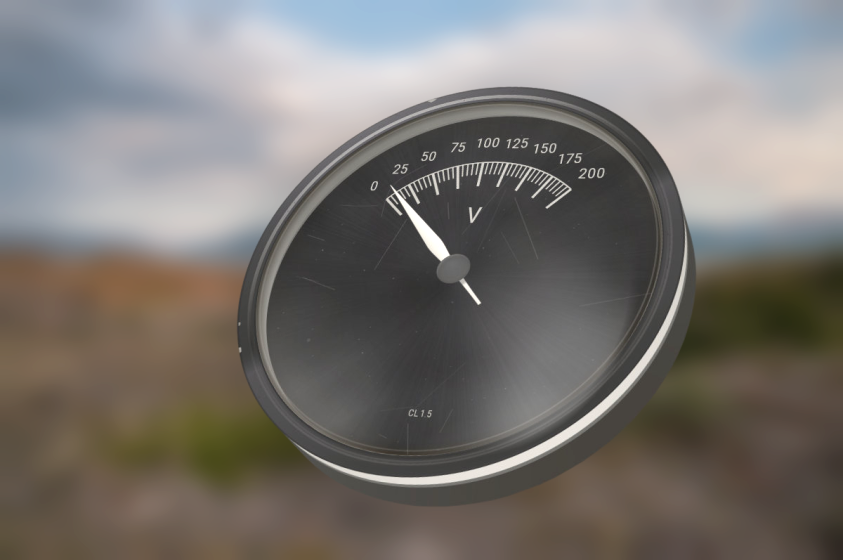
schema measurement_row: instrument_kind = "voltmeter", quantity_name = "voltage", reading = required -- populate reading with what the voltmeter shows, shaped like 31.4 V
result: 10 V
